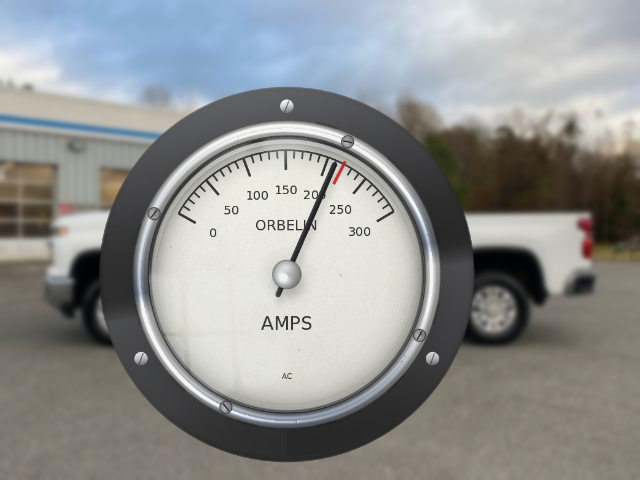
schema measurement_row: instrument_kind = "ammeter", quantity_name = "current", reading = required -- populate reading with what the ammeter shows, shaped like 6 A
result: 210 A
